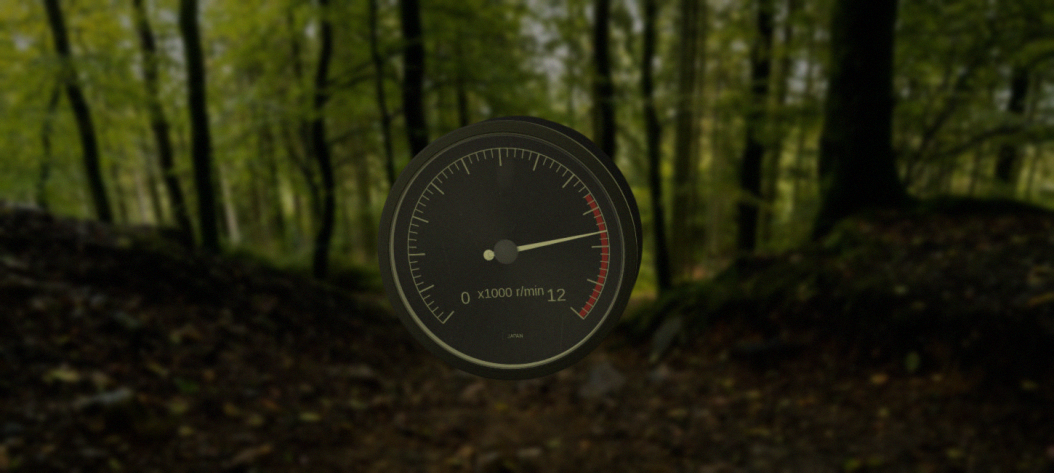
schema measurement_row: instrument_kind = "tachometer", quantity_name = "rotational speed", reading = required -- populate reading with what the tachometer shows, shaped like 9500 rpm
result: 9600 rpm
